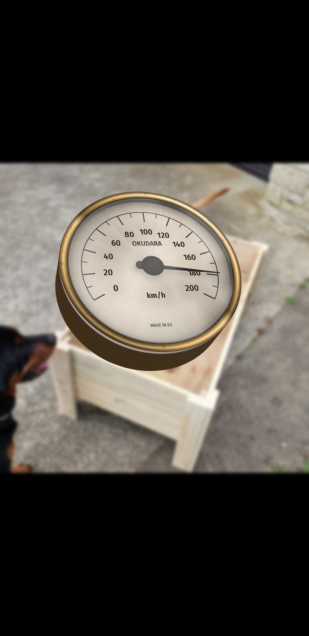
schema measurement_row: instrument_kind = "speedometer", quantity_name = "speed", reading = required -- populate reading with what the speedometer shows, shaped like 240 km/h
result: 180 km/h
